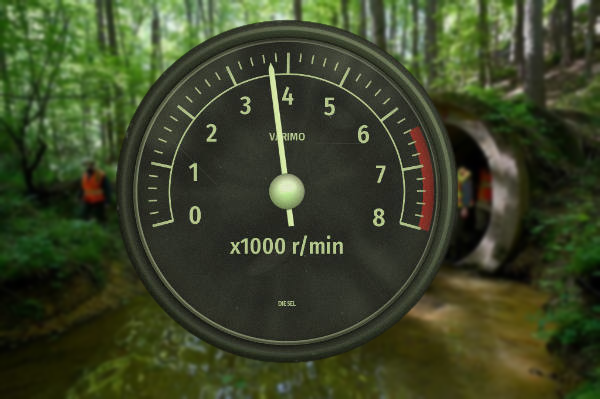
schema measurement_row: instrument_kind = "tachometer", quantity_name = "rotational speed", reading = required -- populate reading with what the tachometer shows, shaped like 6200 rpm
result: 3700 rpm
